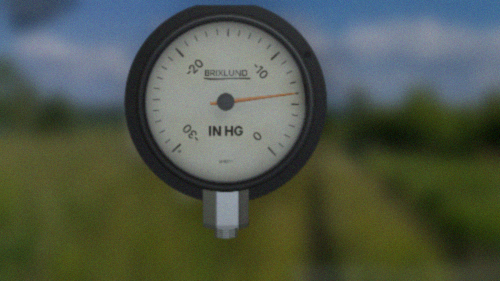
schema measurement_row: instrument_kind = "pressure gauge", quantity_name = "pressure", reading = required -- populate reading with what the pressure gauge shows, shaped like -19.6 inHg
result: -6 inHg
